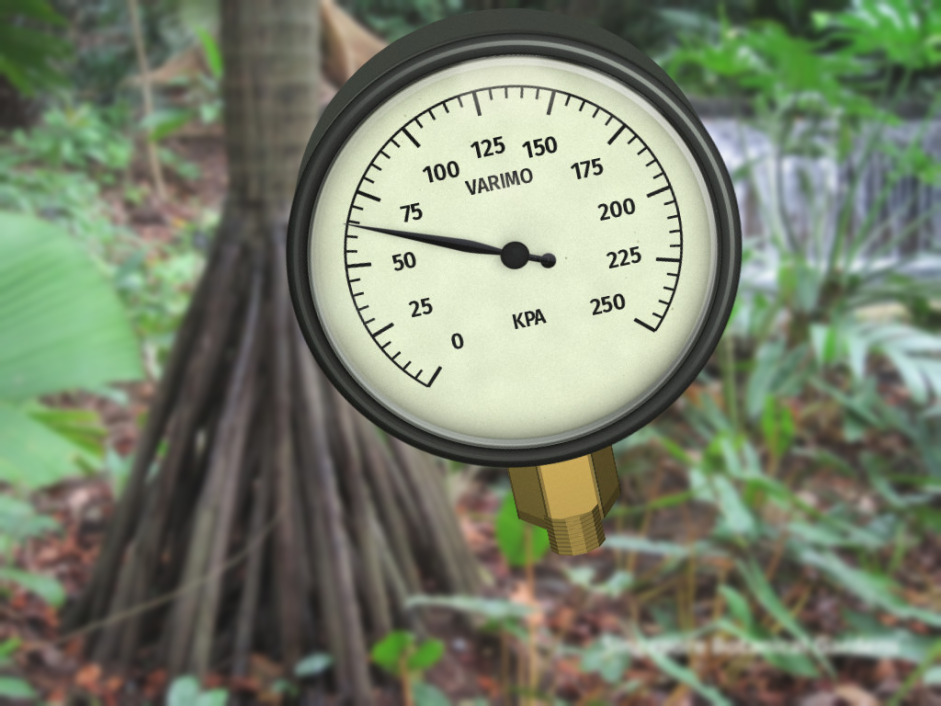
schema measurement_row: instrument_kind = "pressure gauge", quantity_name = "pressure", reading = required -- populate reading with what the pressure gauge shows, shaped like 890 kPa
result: 65 kPa
